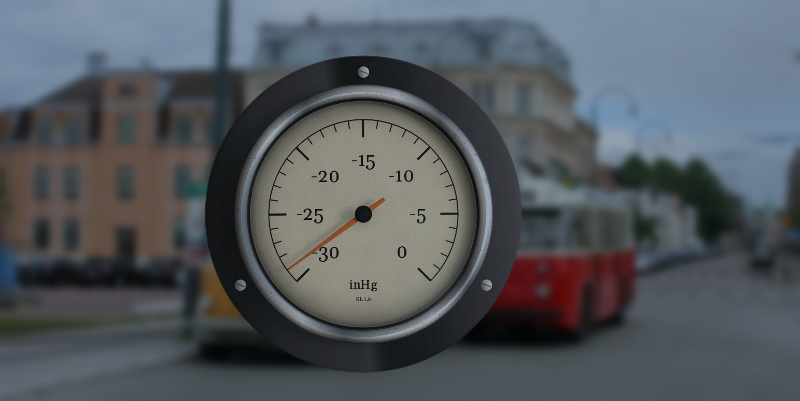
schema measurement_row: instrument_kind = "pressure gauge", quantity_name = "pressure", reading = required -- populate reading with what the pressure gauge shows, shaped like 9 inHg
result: -29 inHg
